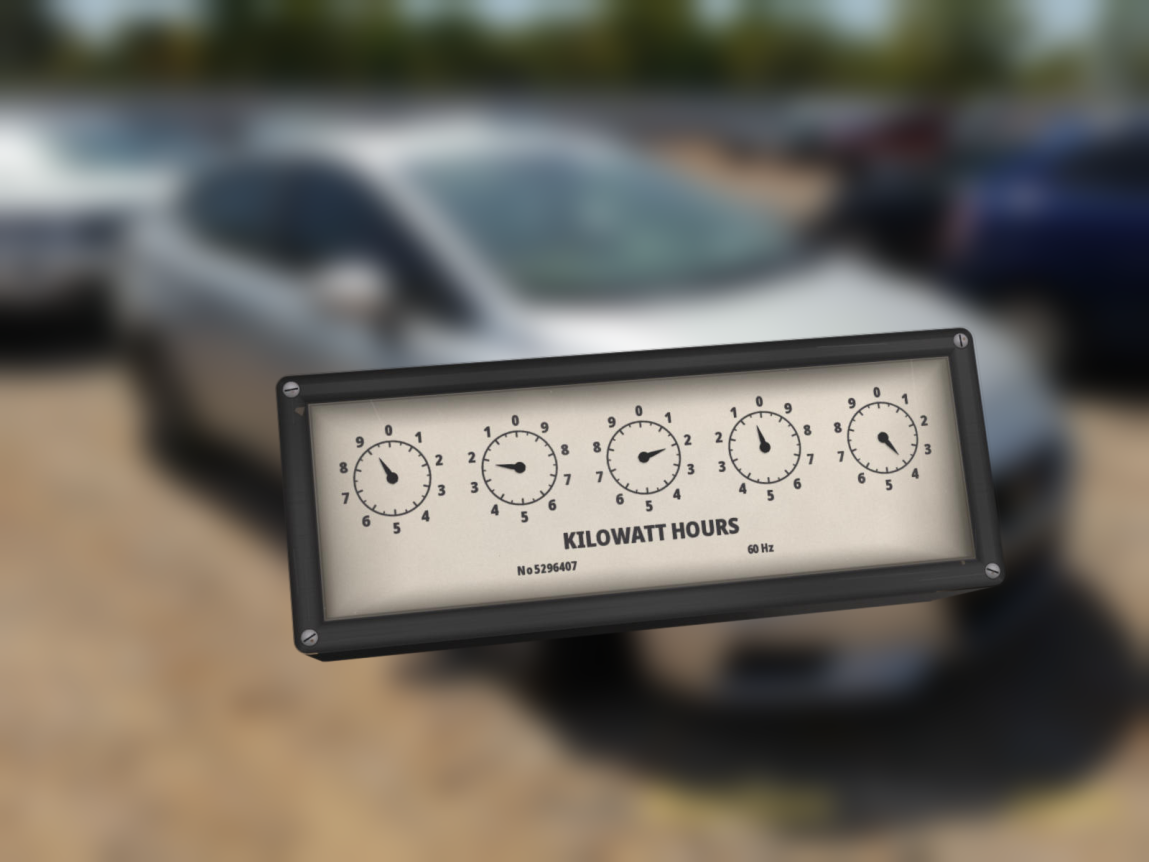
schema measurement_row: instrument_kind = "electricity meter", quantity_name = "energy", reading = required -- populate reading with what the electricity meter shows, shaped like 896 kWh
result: 92204 kWh
